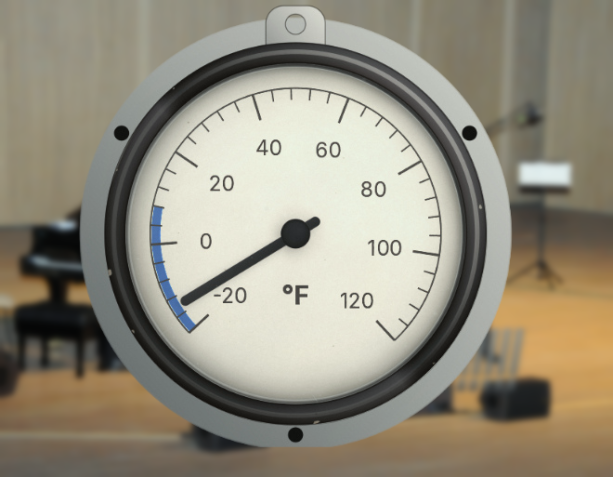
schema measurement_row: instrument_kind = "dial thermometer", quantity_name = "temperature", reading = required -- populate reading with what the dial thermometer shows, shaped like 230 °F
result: -14 °F
